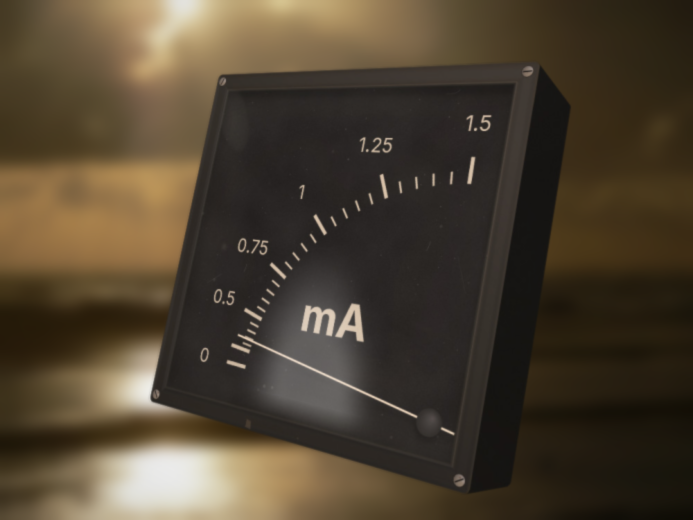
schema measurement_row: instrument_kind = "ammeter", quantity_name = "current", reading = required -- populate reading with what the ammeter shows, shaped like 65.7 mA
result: 0.35 mA
